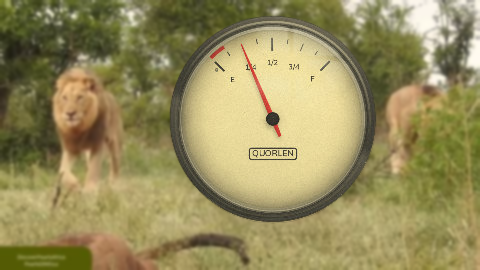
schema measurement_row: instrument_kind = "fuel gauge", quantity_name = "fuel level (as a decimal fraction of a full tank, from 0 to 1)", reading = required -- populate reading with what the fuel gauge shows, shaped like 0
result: 0.25
